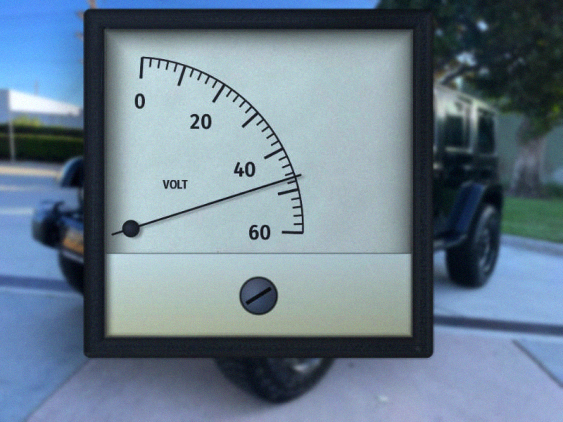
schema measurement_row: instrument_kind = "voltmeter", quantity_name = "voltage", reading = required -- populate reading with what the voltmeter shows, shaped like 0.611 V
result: 47 V
